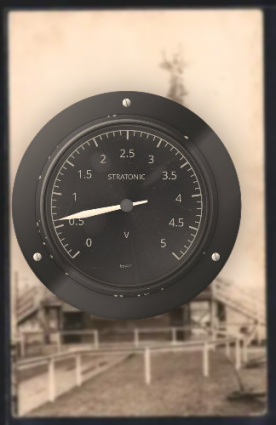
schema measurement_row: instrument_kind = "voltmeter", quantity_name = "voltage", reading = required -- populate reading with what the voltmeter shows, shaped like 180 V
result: 0.6 V
